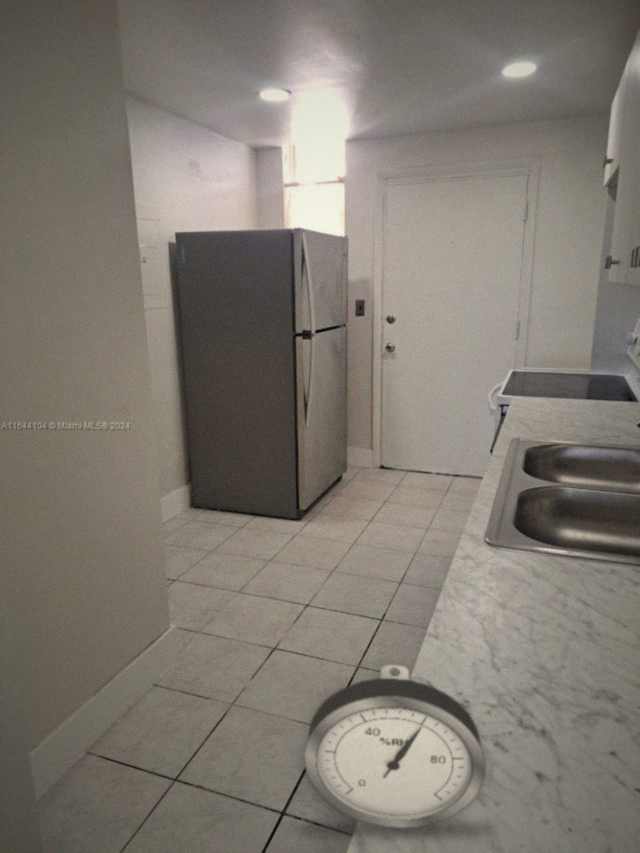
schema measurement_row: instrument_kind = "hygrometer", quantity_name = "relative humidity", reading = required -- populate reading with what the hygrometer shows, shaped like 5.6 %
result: 60 %
